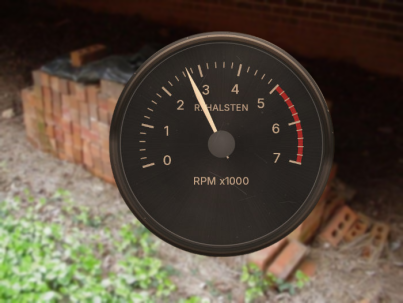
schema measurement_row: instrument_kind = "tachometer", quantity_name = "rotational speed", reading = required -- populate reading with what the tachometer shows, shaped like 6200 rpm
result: 2700 rpm
